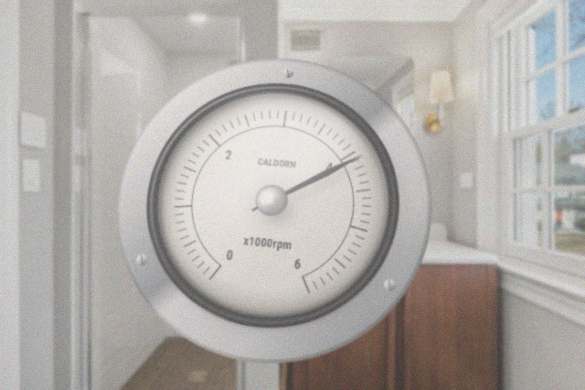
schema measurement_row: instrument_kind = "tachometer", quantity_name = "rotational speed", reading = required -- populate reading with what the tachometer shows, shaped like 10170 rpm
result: 4100 rpm
